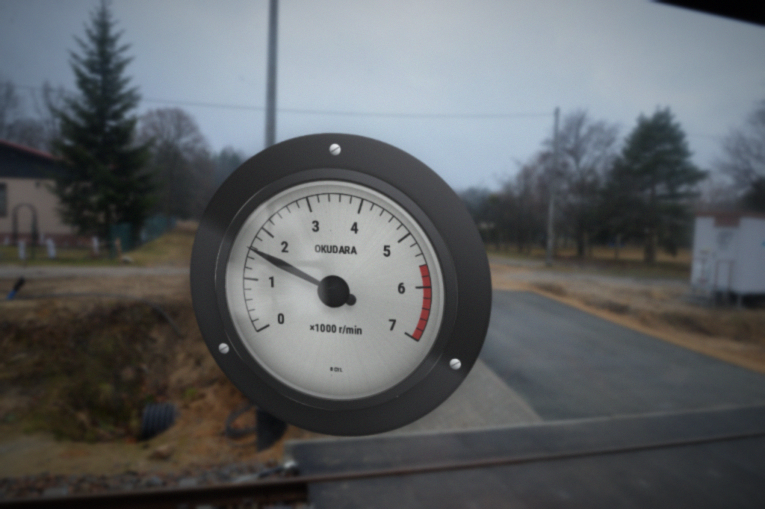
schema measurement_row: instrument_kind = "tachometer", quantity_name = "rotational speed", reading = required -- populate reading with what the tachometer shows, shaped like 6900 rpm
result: 1600 rpm
